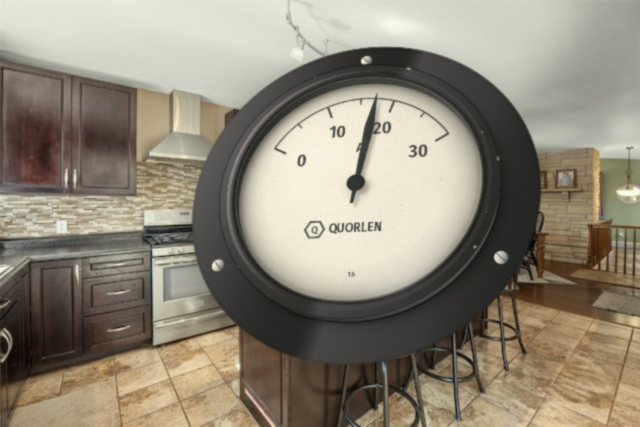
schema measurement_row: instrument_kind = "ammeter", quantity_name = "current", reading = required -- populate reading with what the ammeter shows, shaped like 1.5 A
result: 17.5 A
